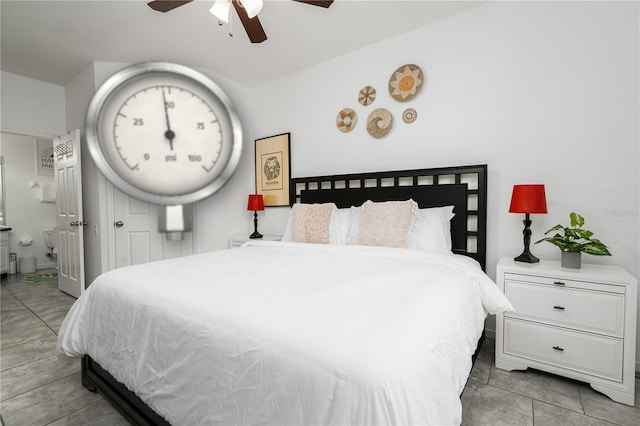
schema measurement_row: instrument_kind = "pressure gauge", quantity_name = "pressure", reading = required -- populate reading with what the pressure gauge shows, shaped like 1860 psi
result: 47.5 psi
